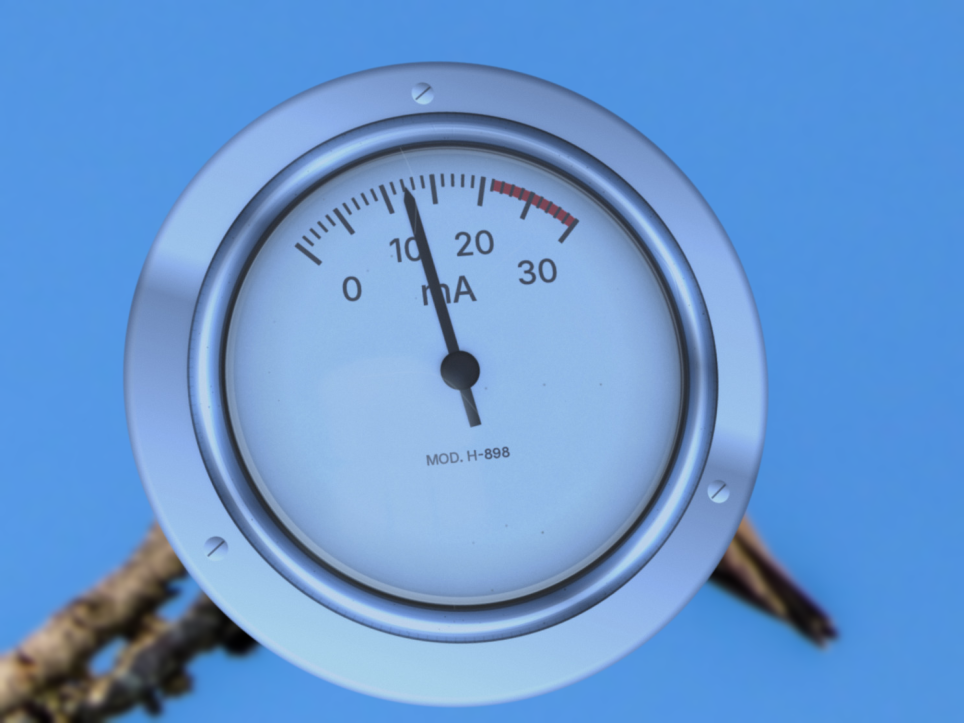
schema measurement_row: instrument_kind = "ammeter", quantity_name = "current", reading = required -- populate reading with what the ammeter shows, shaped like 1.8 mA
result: 12 mA
